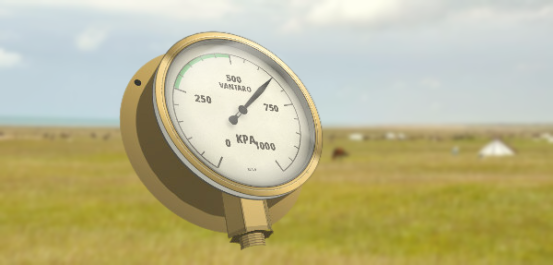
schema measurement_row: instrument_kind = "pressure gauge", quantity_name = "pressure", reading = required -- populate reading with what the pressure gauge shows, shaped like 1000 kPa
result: 650 kPa
